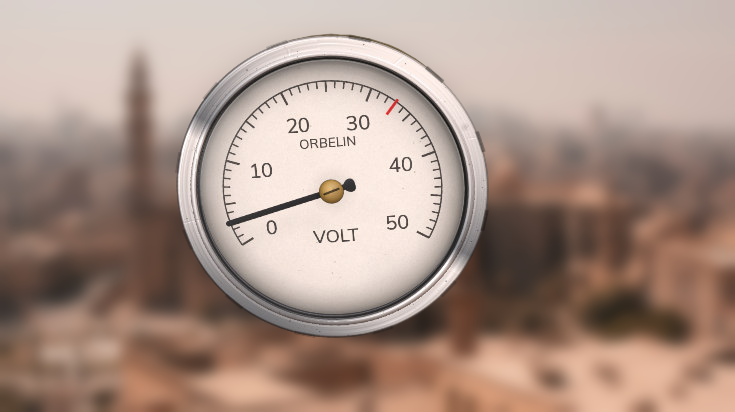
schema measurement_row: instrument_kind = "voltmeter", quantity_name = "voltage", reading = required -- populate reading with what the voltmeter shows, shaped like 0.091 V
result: 3 V
